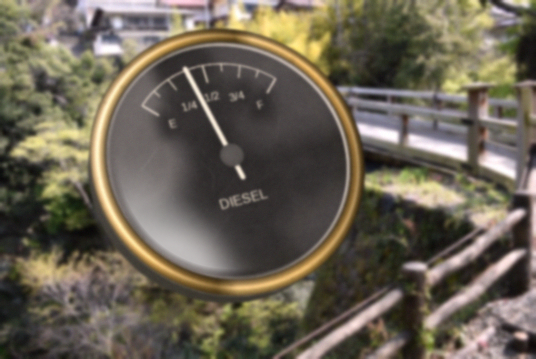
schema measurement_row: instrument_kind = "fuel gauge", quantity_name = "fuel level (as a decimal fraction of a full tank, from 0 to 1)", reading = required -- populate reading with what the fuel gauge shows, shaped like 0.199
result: 0.375
